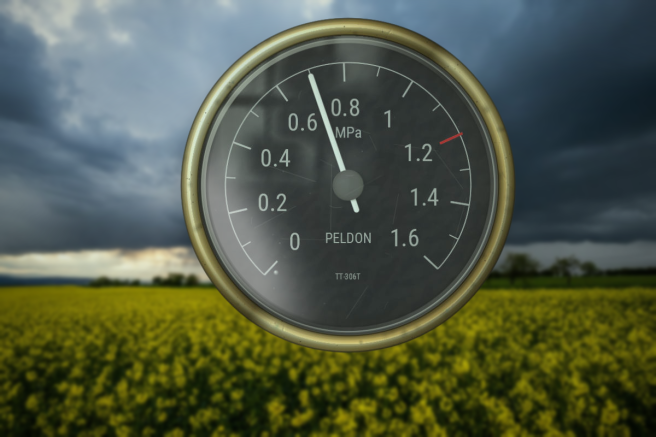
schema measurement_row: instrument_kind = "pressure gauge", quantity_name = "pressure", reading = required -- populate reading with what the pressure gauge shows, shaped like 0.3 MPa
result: 0.7 MPa
